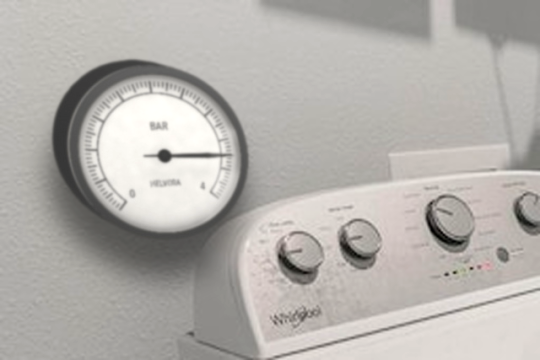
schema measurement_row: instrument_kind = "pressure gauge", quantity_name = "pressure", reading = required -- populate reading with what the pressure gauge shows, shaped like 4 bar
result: 3.4 bar
